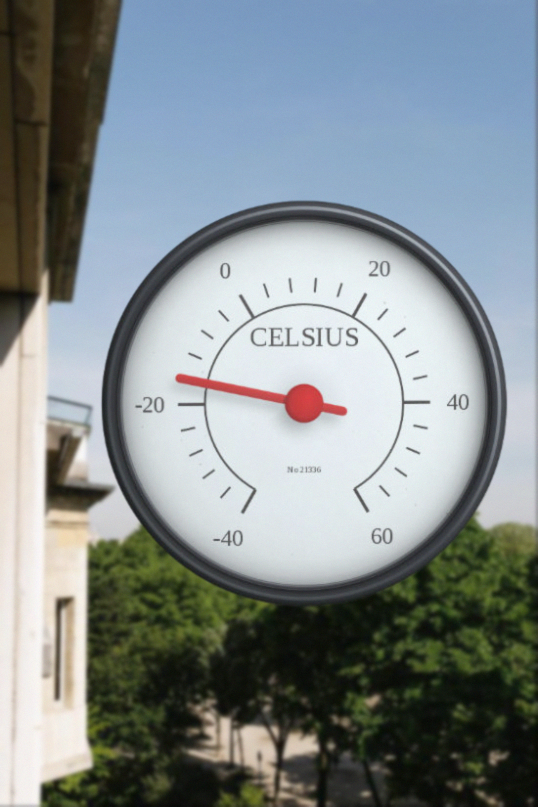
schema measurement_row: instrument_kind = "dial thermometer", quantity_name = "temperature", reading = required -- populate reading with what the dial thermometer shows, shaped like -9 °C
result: -16 °C
